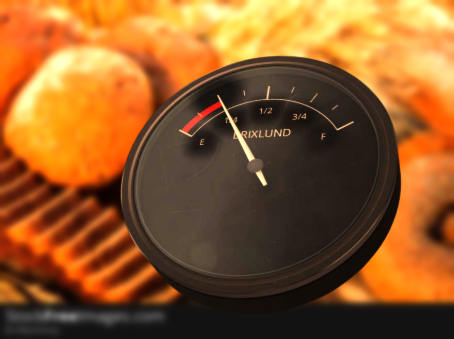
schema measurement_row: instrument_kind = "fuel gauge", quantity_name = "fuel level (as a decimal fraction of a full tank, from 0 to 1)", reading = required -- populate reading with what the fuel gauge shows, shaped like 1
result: 0.25
